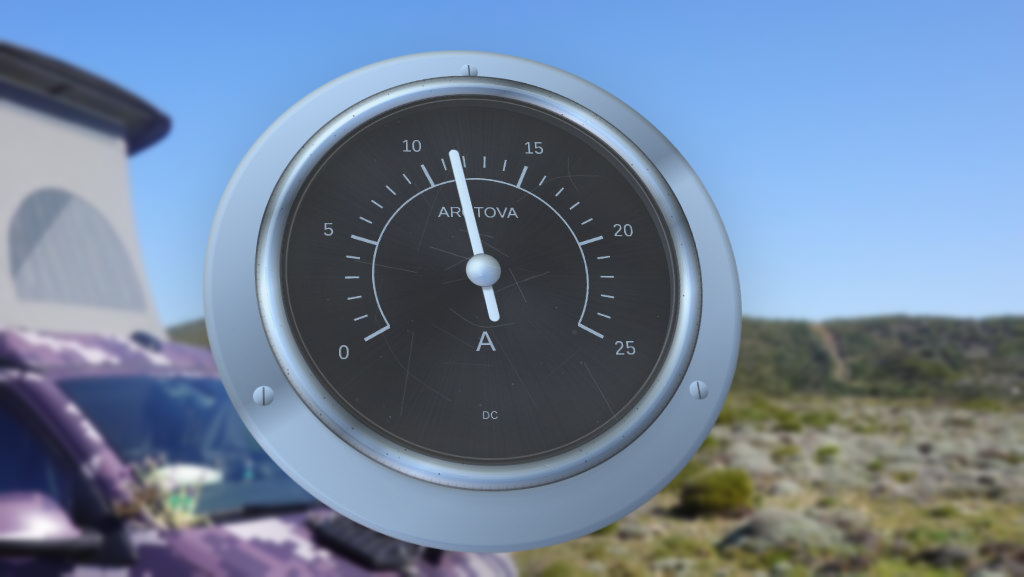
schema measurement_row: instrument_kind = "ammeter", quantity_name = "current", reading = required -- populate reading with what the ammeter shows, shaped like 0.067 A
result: 11.5 A
